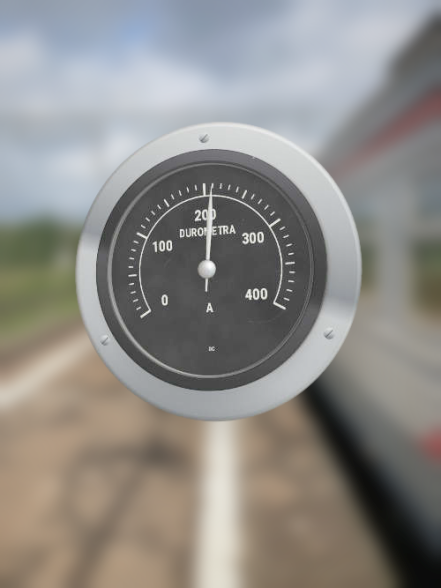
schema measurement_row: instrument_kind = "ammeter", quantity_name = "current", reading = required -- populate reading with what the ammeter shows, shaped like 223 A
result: 210 A
